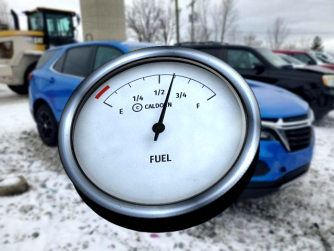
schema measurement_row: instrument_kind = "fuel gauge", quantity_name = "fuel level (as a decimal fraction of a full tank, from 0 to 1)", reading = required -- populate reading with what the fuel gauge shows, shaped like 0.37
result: 0.625
